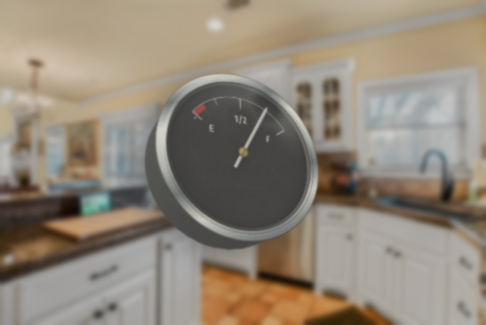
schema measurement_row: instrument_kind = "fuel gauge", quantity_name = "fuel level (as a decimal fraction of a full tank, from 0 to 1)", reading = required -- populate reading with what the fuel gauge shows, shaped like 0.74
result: 0.75
